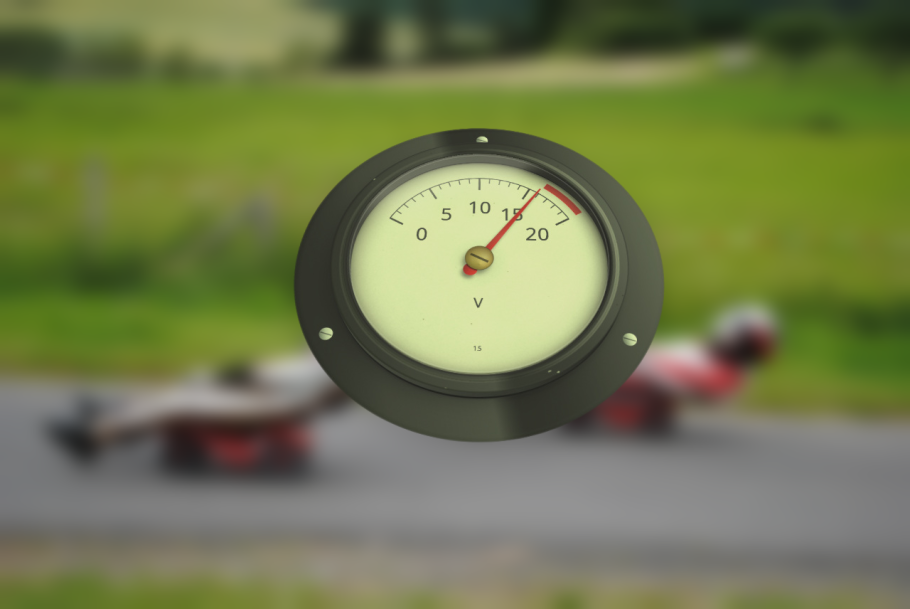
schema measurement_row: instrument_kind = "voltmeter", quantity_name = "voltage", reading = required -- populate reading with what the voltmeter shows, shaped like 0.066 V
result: 16 V
